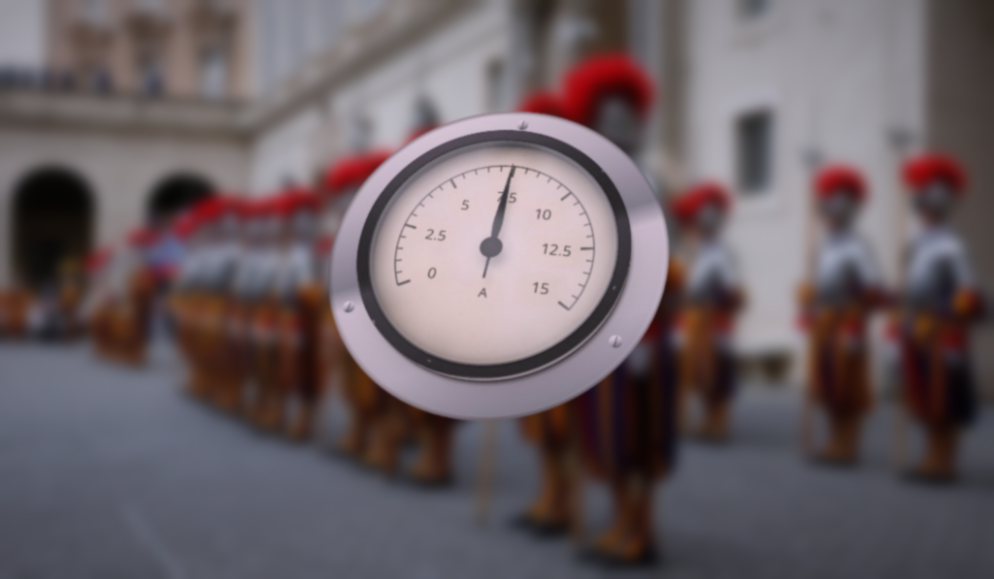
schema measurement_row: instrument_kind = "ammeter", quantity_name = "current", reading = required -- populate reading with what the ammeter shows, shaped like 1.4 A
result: 7.5 A
